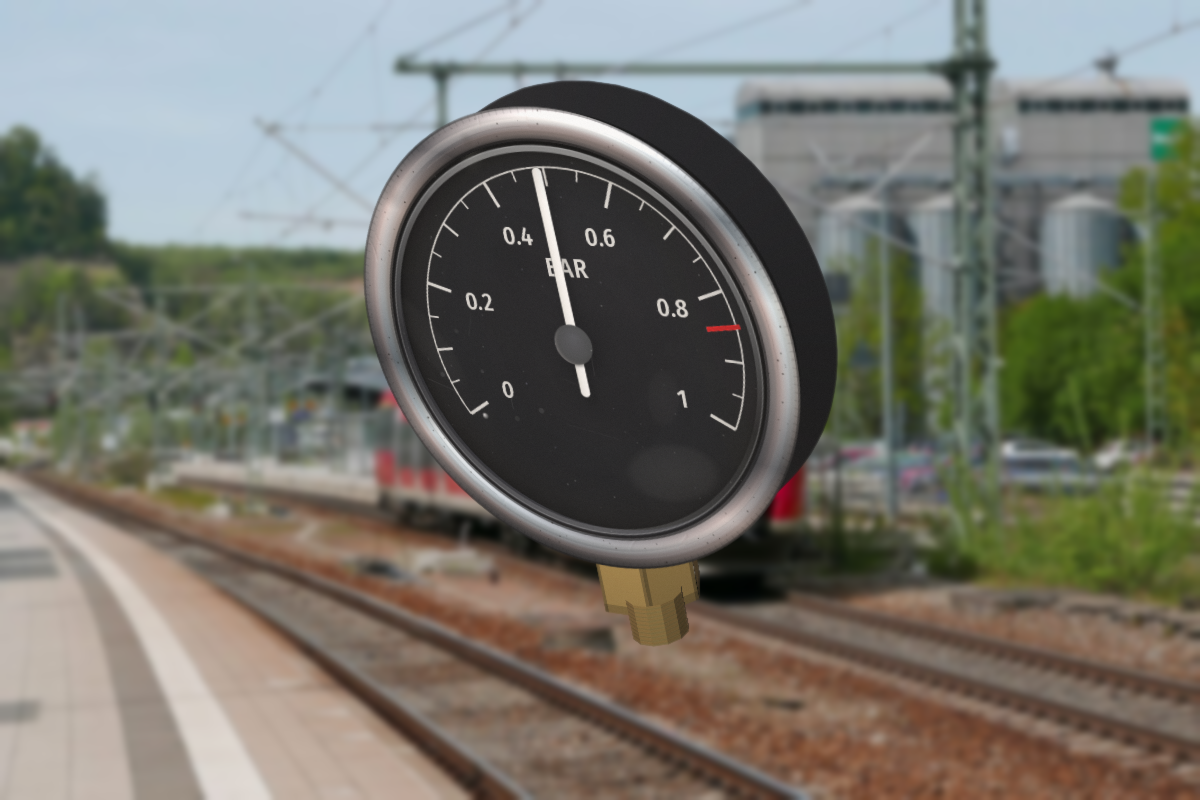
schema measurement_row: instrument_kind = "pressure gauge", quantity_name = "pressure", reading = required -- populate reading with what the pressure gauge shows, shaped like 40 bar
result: 0.5 bar
